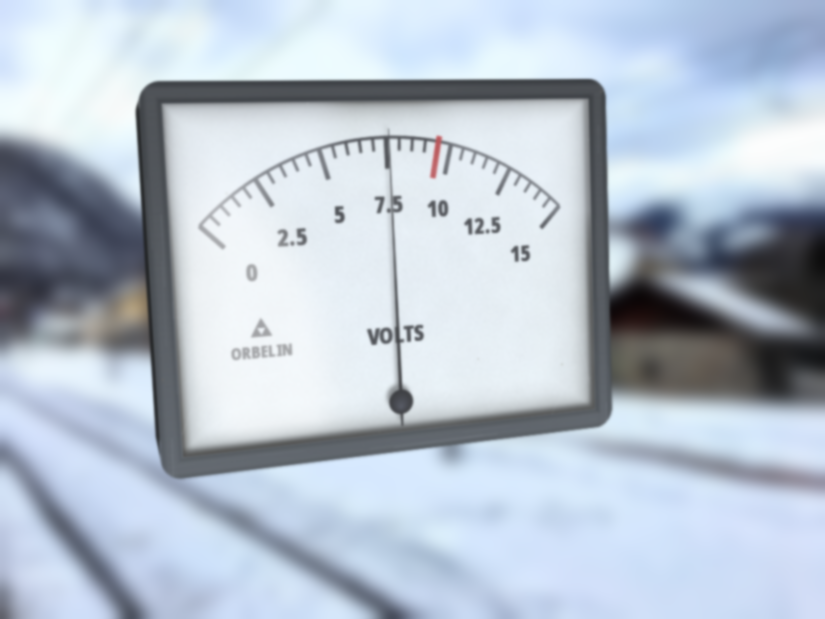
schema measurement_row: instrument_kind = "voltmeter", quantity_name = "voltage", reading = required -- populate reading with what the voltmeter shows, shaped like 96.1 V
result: 7.5 V
